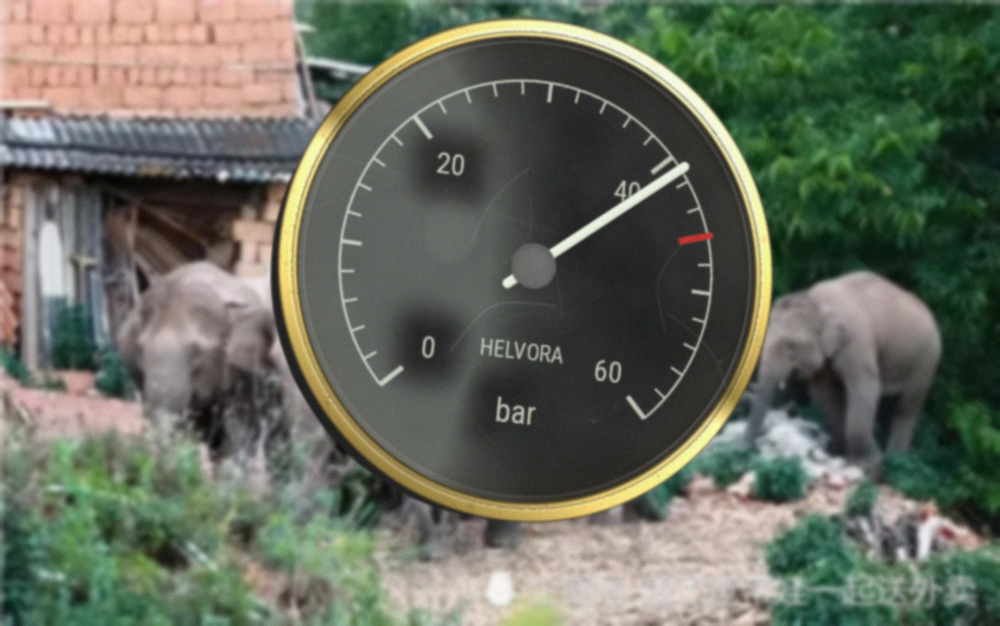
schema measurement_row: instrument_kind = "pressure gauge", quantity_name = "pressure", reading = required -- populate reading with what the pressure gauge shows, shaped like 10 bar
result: 41 bar
